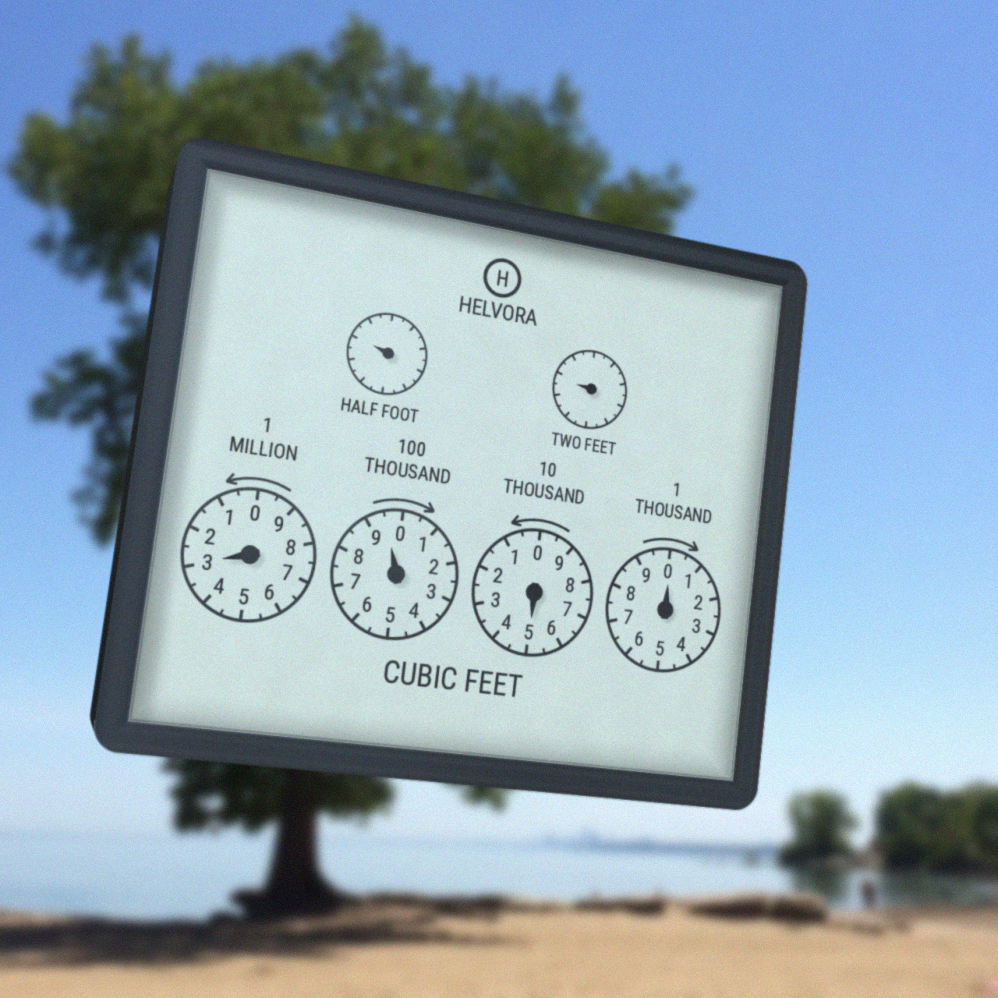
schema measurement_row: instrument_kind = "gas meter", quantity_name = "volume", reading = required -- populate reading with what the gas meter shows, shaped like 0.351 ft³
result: 295000 ft³
